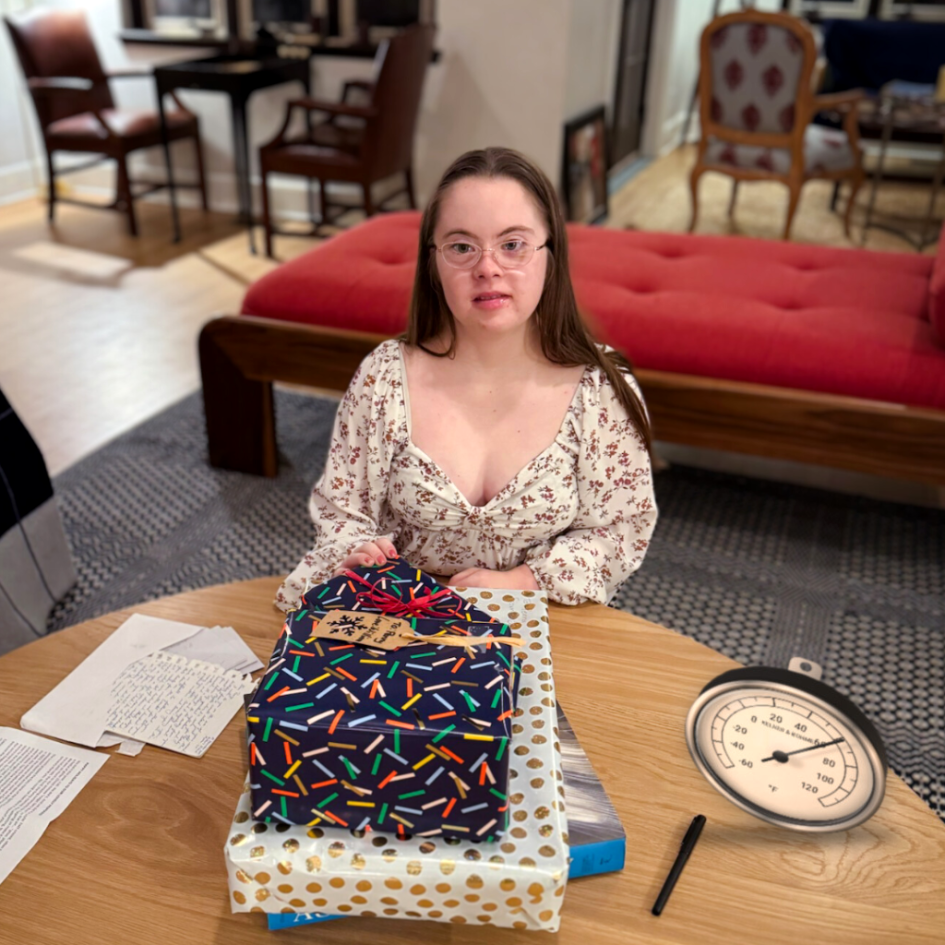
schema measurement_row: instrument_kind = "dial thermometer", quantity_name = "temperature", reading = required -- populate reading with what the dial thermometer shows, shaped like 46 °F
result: 60 °F
